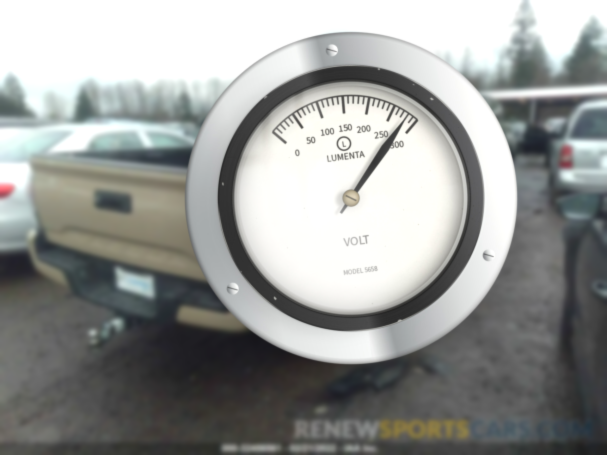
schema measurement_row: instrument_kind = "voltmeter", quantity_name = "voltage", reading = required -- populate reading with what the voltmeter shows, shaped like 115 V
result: 280 V
